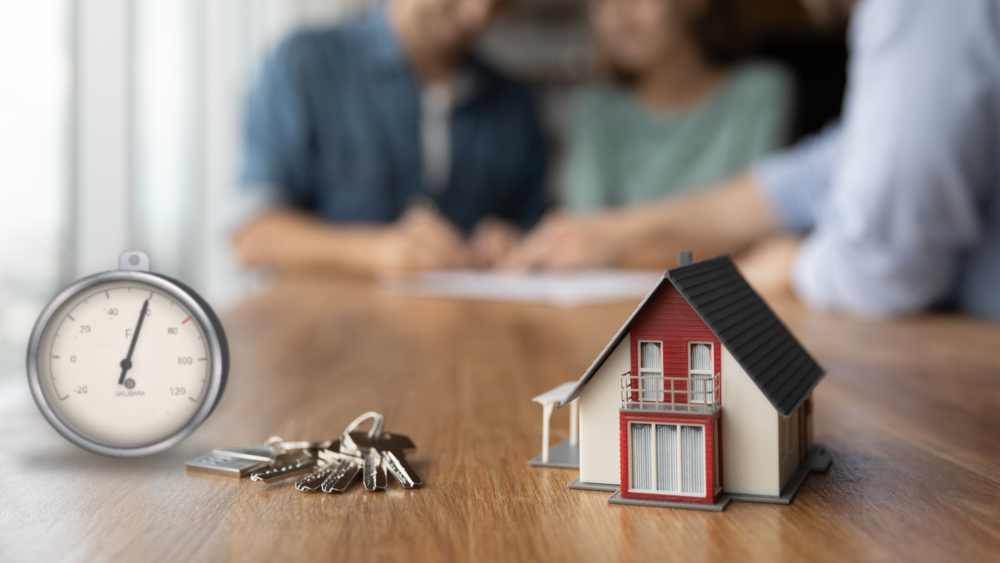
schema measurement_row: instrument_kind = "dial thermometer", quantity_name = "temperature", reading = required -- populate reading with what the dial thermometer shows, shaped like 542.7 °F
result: 60 °F
